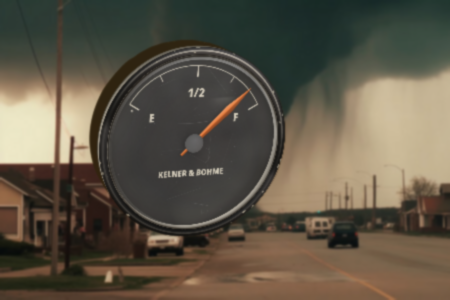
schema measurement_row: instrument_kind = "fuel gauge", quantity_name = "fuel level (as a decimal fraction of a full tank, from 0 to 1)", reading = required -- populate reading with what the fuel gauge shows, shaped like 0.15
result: 0.875
